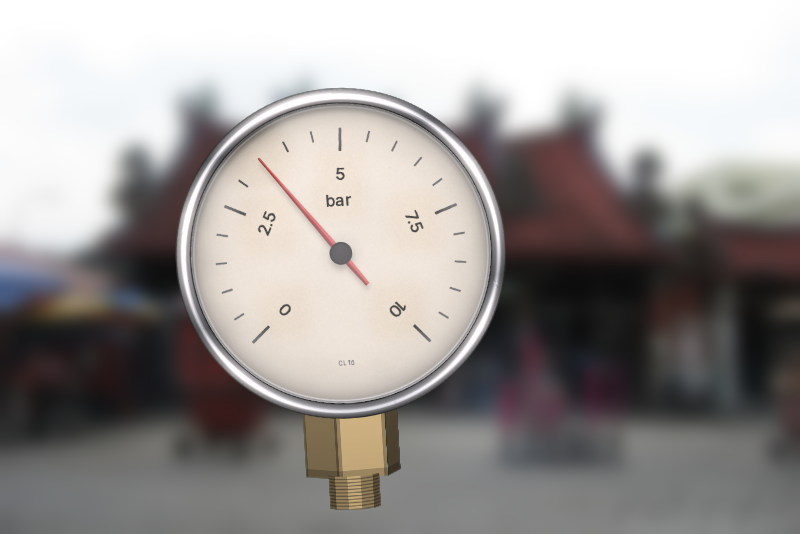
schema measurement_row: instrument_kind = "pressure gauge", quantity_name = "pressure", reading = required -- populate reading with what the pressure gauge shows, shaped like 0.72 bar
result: 3.5 bar
